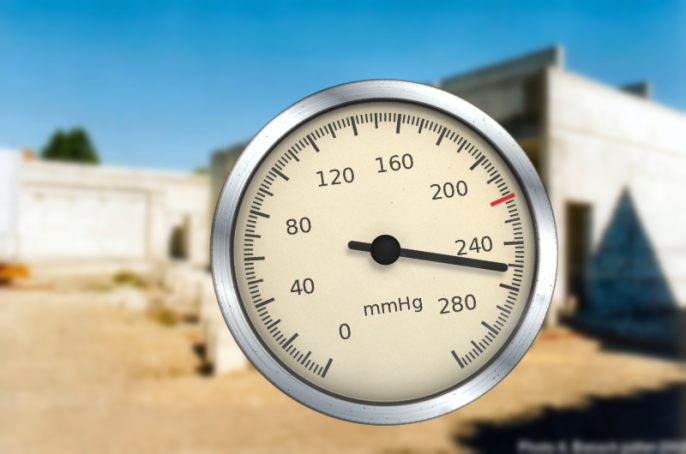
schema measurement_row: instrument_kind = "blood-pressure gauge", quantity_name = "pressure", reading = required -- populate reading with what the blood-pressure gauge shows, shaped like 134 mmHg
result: 252 mmHg
